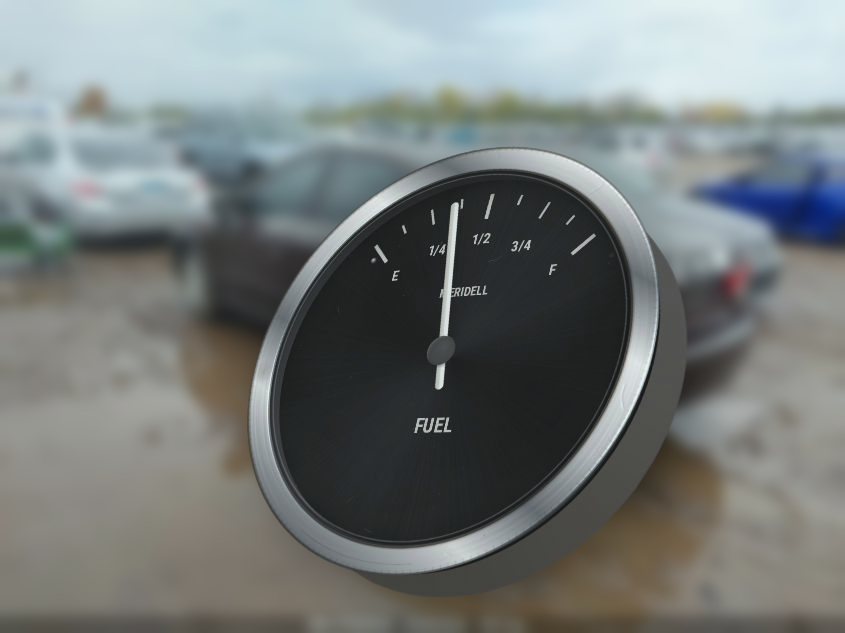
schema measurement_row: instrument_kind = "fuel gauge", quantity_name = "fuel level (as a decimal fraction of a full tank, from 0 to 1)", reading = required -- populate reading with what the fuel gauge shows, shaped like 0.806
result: 0.375
